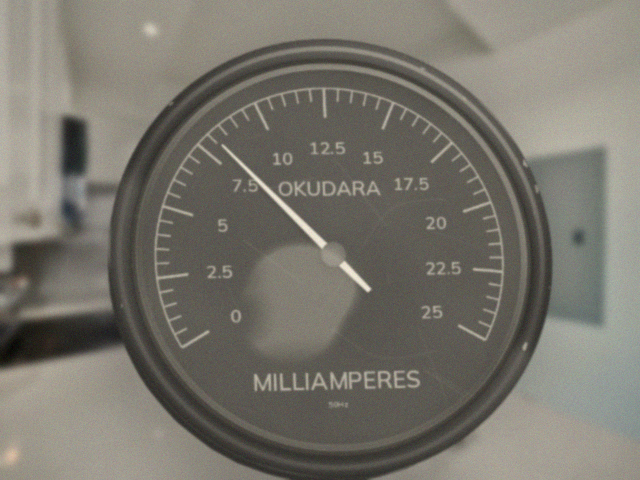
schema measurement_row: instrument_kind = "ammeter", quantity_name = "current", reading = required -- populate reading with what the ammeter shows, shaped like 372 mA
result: 8 mA
